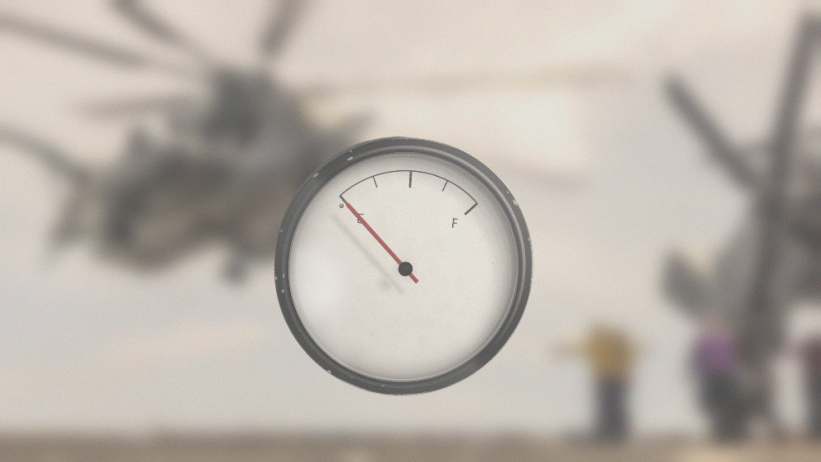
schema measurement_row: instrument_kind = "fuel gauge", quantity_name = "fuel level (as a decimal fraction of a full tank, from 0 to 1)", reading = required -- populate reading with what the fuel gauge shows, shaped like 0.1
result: 0
